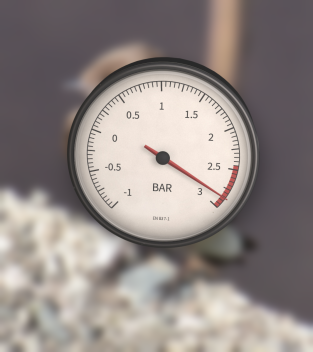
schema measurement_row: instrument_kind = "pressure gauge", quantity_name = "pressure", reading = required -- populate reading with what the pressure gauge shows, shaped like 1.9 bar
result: 2.85 bar
